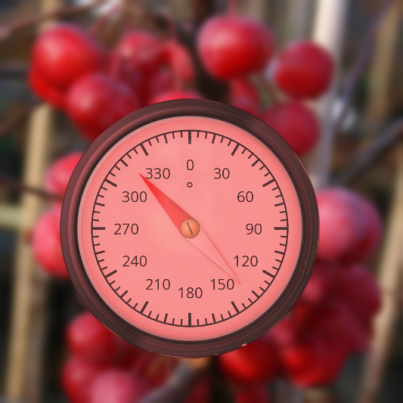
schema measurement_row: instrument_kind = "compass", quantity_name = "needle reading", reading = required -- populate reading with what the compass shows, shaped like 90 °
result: 317.5 °
